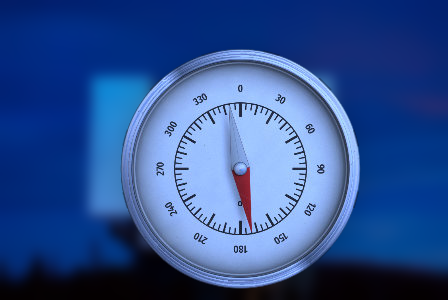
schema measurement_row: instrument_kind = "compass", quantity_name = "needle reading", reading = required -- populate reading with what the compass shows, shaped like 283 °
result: 170 °
